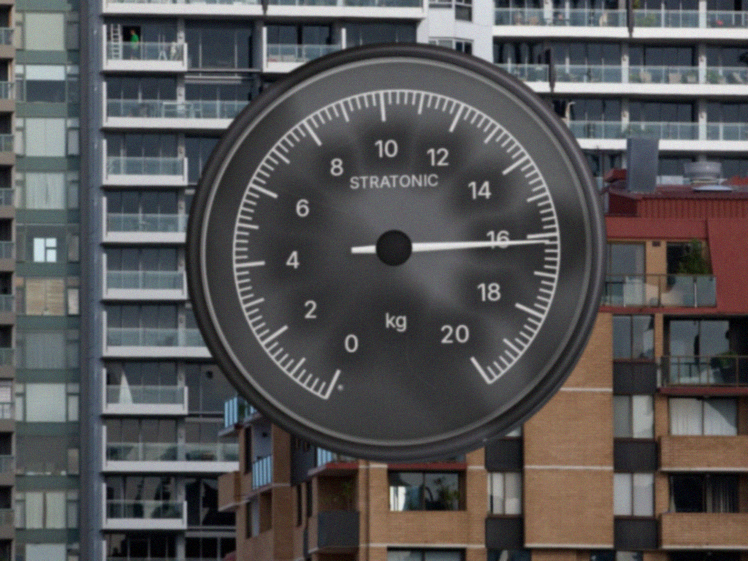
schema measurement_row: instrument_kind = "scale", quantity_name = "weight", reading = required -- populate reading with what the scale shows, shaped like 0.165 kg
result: 16.2 kg
